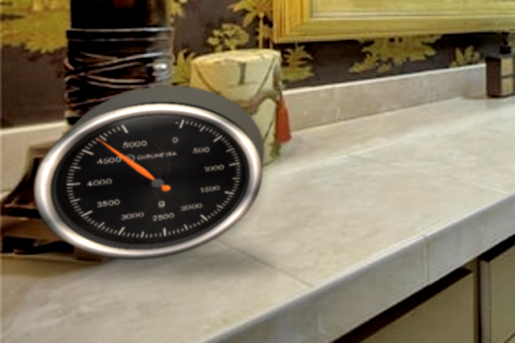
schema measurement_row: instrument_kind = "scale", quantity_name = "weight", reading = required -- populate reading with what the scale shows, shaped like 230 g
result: 4750 g
